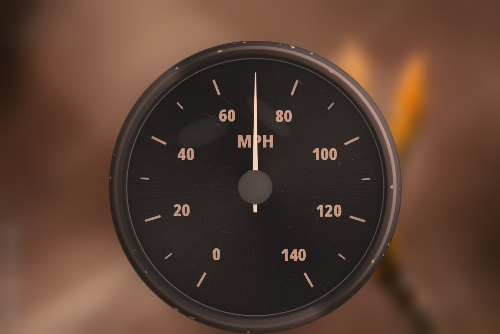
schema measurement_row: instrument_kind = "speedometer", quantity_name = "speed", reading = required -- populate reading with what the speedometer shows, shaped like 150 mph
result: 70 mph
